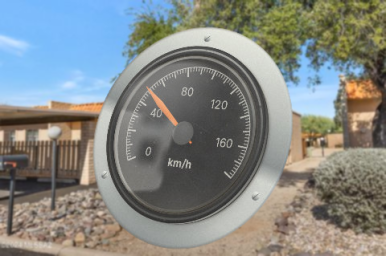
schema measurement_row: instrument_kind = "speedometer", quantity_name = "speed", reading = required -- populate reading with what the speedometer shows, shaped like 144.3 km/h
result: 50 km/h
